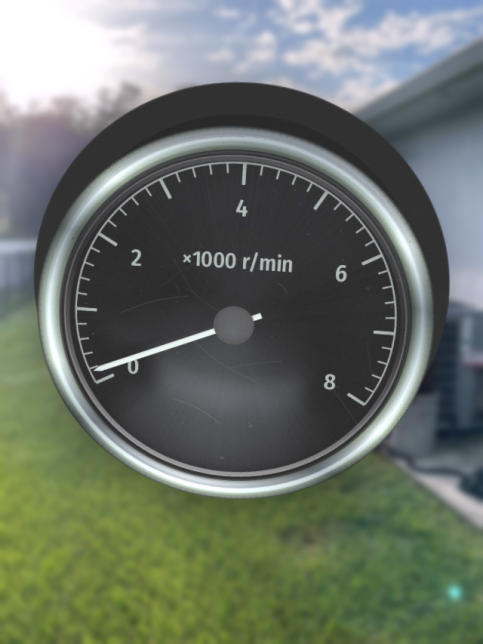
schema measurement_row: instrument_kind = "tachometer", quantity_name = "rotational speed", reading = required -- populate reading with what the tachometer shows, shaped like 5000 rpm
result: 200 rpm
